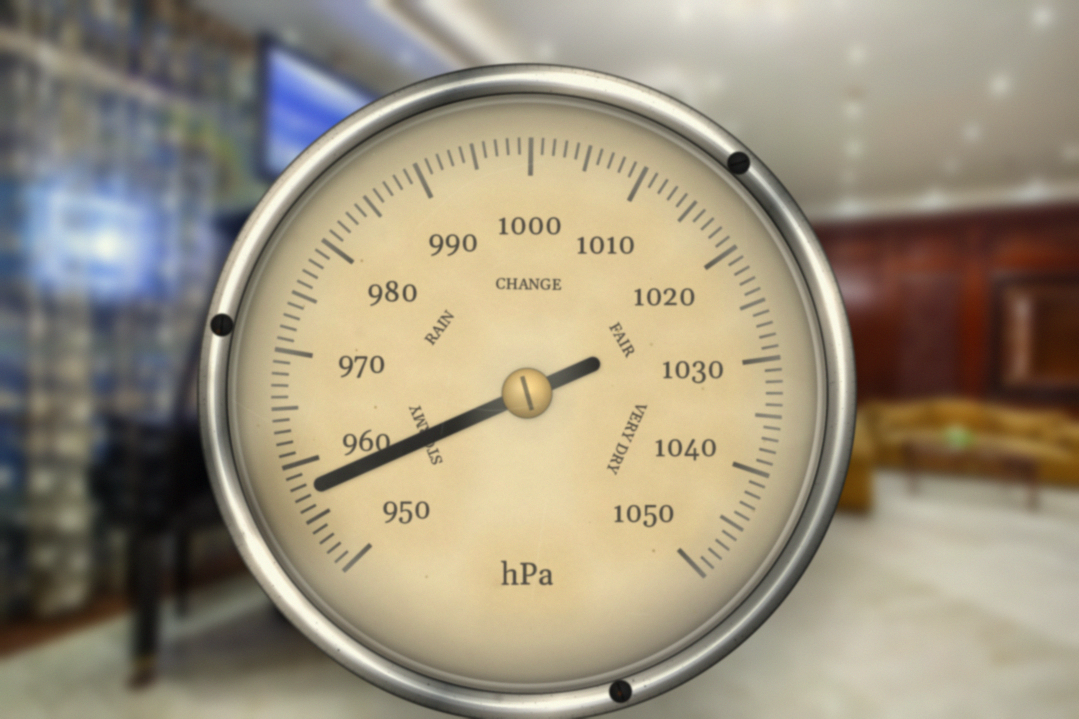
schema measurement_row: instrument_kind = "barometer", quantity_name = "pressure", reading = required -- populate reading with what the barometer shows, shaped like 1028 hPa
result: 957.5 hPa
